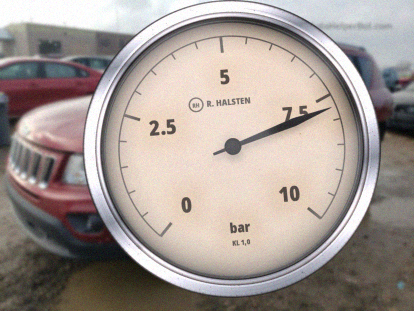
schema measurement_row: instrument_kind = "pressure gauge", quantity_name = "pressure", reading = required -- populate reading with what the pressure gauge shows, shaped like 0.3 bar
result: 7.75 bar
